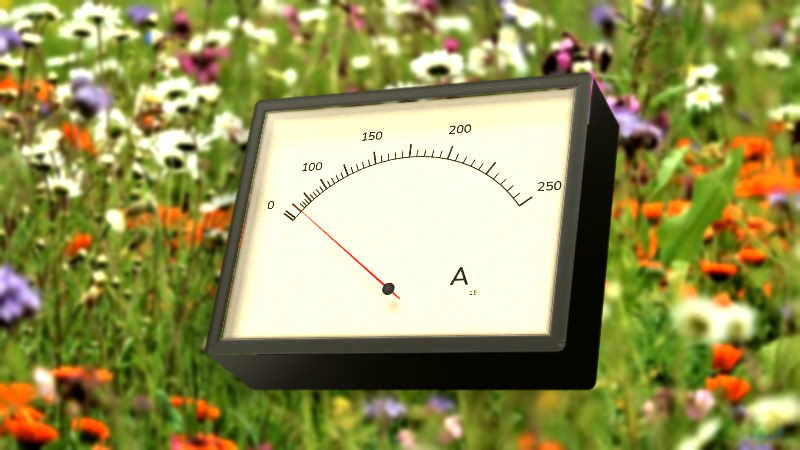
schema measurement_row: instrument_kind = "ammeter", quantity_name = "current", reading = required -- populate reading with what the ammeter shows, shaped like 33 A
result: 50 A
